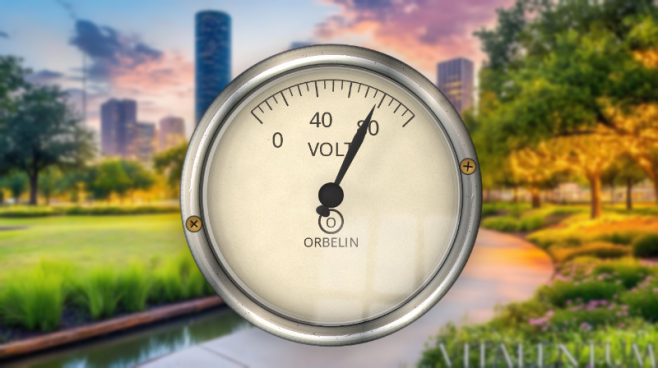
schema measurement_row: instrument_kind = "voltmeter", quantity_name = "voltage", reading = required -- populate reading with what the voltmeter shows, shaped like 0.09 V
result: 77.5 V
